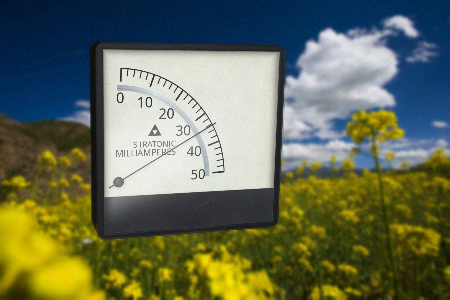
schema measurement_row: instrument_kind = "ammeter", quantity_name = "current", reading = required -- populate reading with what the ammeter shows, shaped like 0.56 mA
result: 34 mA
